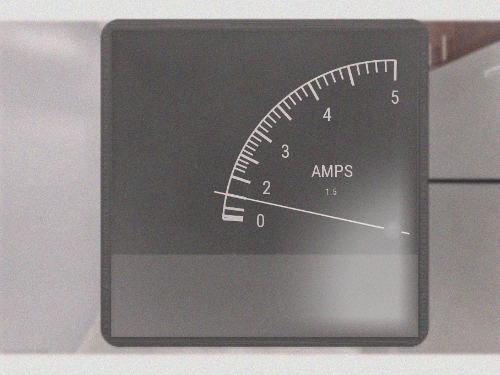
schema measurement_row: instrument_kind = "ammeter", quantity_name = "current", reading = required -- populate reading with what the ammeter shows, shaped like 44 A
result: 1.5 A
